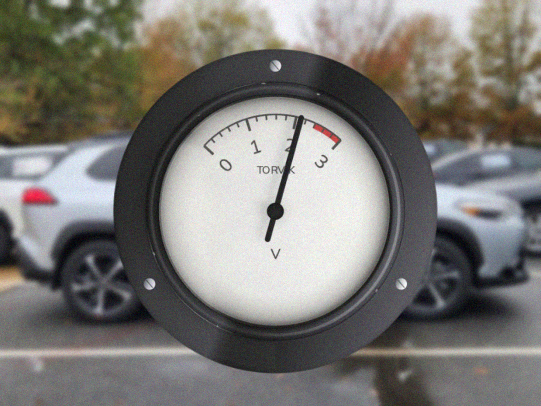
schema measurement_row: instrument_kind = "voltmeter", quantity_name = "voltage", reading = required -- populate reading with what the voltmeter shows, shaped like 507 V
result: 2.1 V
